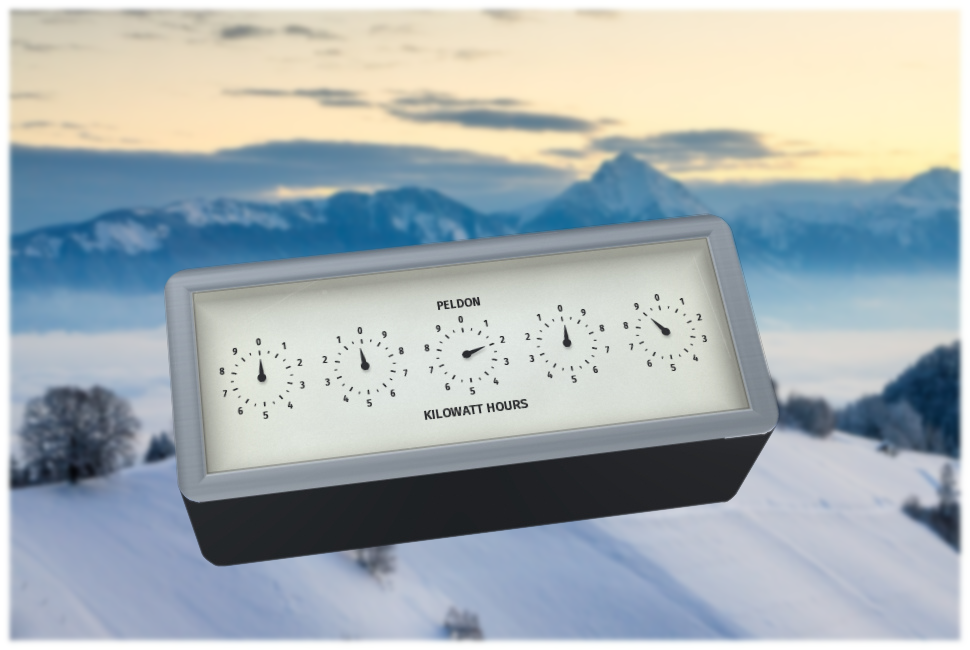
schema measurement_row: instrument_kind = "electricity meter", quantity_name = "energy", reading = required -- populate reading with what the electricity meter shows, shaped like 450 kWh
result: 199 kWh
